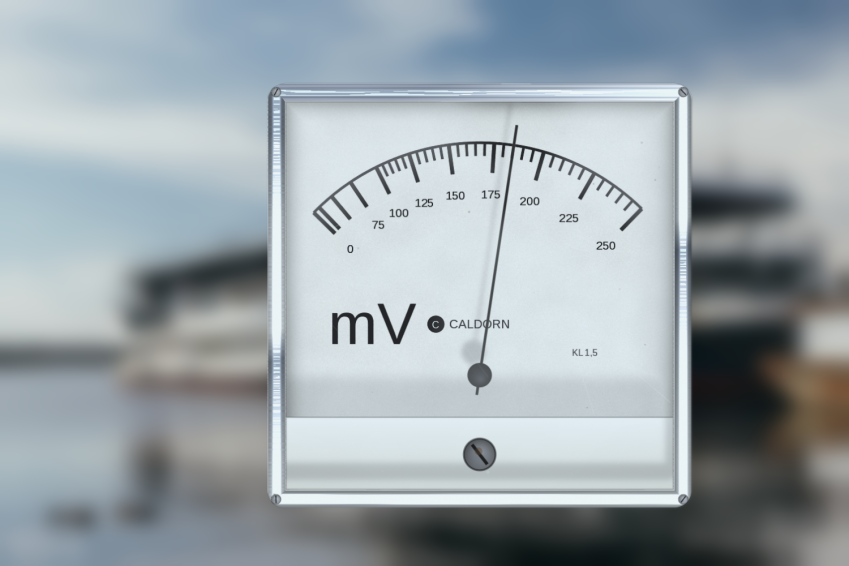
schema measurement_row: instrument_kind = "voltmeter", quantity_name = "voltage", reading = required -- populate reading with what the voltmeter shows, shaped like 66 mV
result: 185 mV
